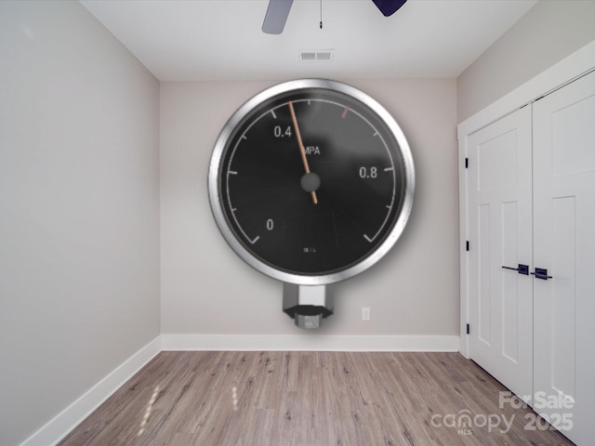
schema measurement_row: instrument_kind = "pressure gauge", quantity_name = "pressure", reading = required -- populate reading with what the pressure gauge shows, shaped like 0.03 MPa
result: 0.45 MPa
